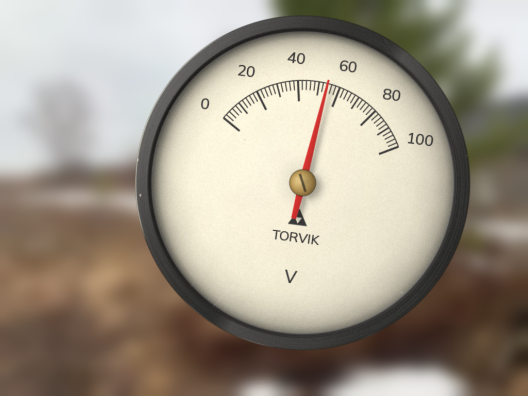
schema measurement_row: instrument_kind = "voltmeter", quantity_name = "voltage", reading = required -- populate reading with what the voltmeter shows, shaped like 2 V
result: 54 V
